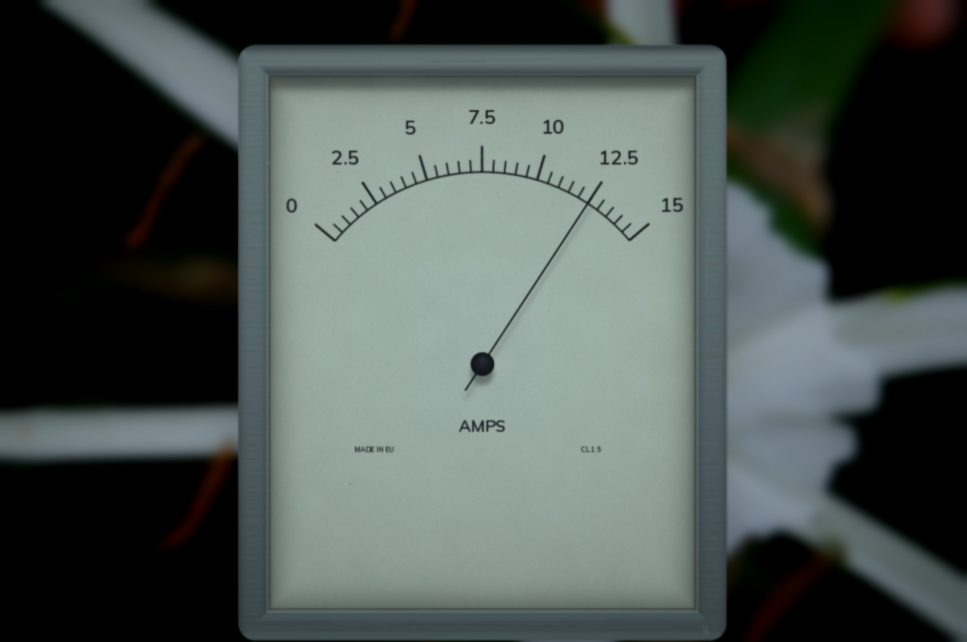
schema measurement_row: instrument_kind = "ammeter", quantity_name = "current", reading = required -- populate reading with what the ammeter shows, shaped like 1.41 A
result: 12.5 A
